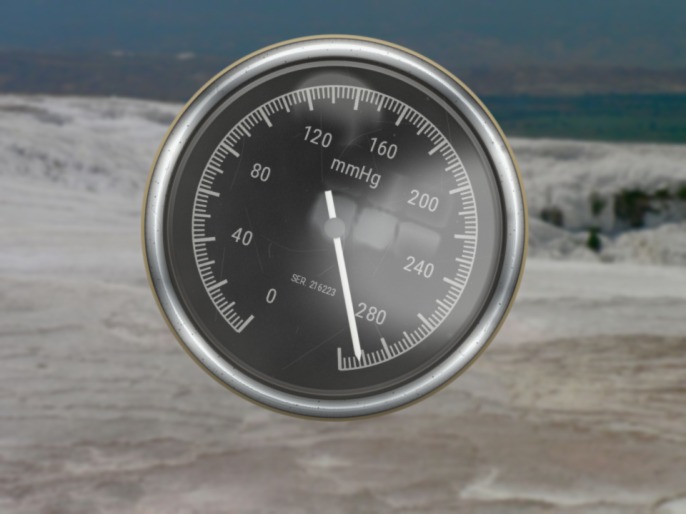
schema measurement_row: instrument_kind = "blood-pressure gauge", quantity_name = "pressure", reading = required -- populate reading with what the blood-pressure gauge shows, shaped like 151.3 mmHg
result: 292 mmHg
